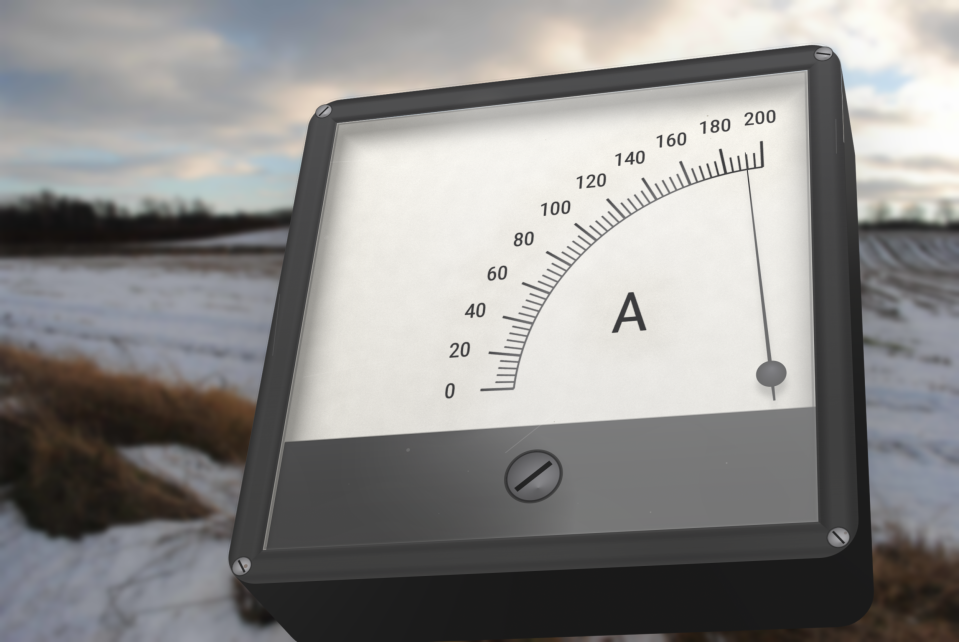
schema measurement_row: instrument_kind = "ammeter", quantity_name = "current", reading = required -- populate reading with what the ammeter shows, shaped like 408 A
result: 192 A
